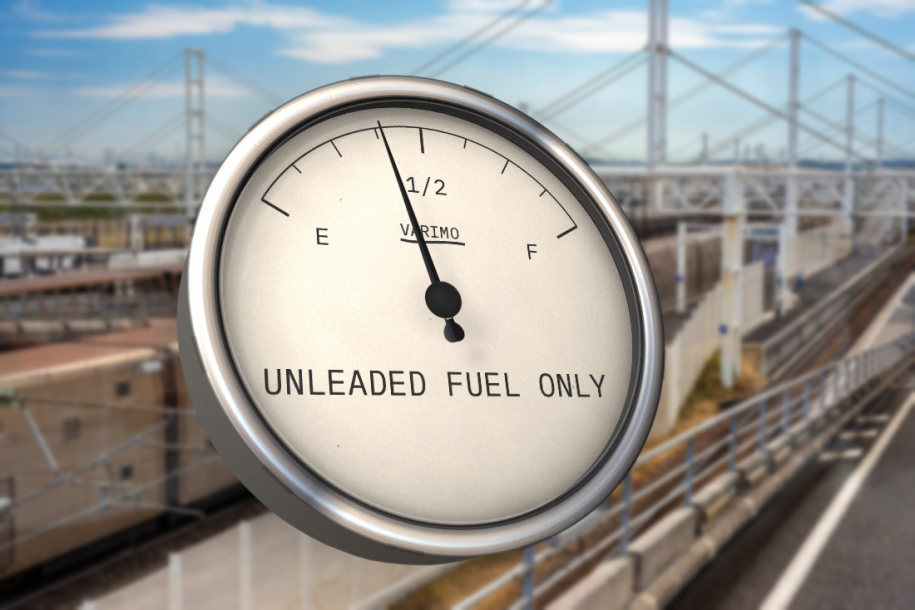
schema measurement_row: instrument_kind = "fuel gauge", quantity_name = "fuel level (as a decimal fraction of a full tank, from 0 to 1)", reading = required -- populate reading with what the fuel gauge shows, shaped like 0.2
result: 0.375
